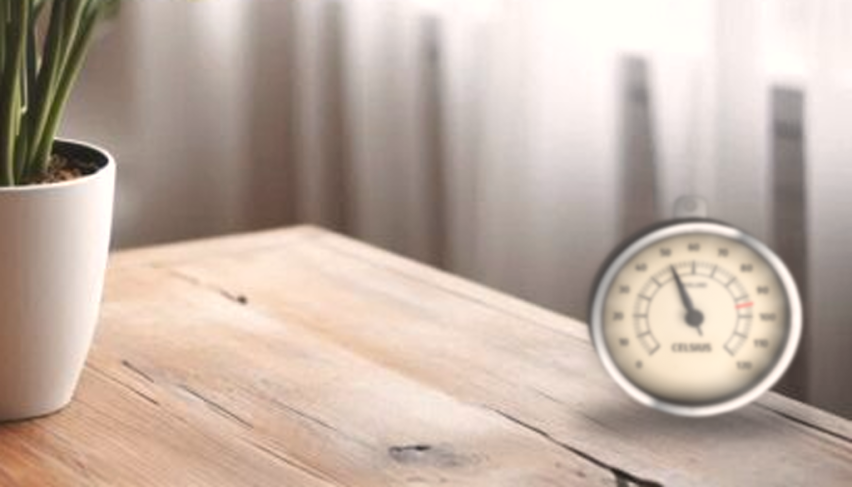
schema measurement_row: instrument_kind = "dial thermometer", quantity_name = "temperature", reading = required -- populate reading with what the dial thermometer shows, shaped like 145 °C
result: 50 °C
